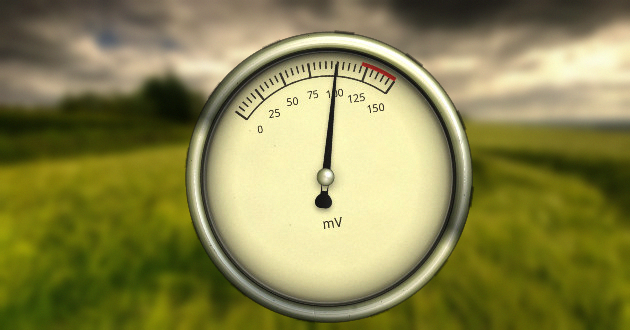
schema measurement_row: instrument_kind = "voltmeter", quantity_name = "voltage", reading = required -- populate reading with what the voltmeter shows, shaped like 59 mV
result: 100 mV
